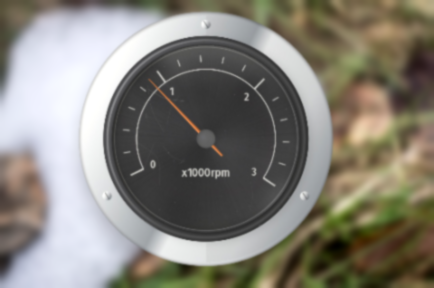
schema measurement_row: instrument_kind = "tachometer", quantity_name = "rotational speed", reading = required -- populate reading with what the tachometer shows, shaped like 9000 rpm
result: 900 rpm
